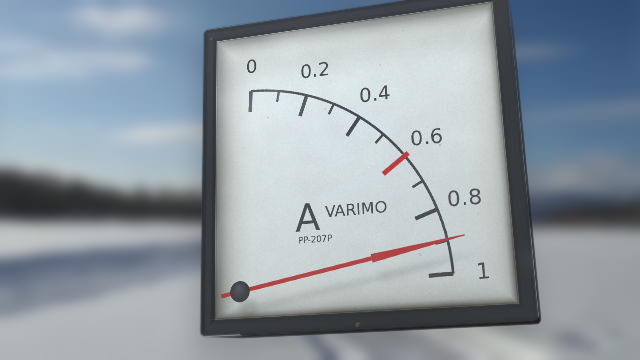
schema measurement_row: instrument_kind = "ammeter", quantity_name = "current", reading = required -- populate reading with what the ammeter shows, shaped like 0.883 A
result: 0.9 A
